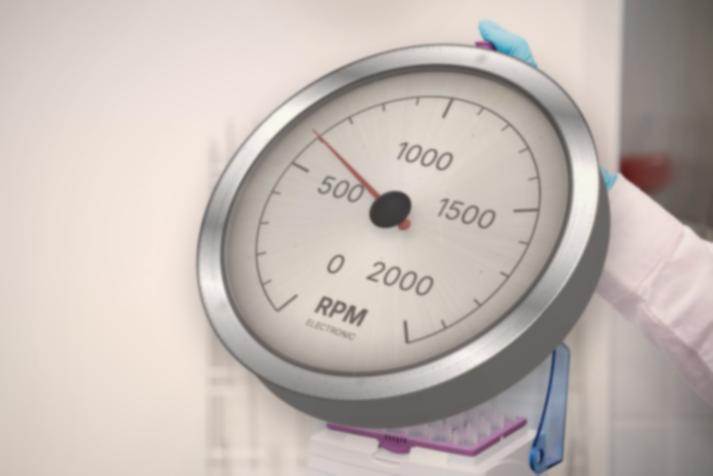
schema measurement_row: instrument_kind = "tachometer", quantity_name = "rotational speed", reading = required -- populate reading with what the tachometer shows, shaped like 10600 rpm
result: 600 rpm
